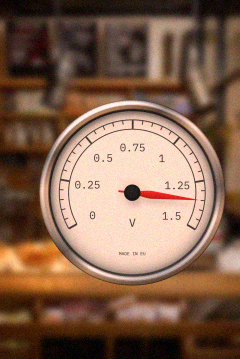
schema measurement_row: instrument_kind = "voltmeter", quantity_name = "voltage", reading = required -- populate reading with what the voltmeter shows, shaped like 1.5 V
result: 1.35 V
